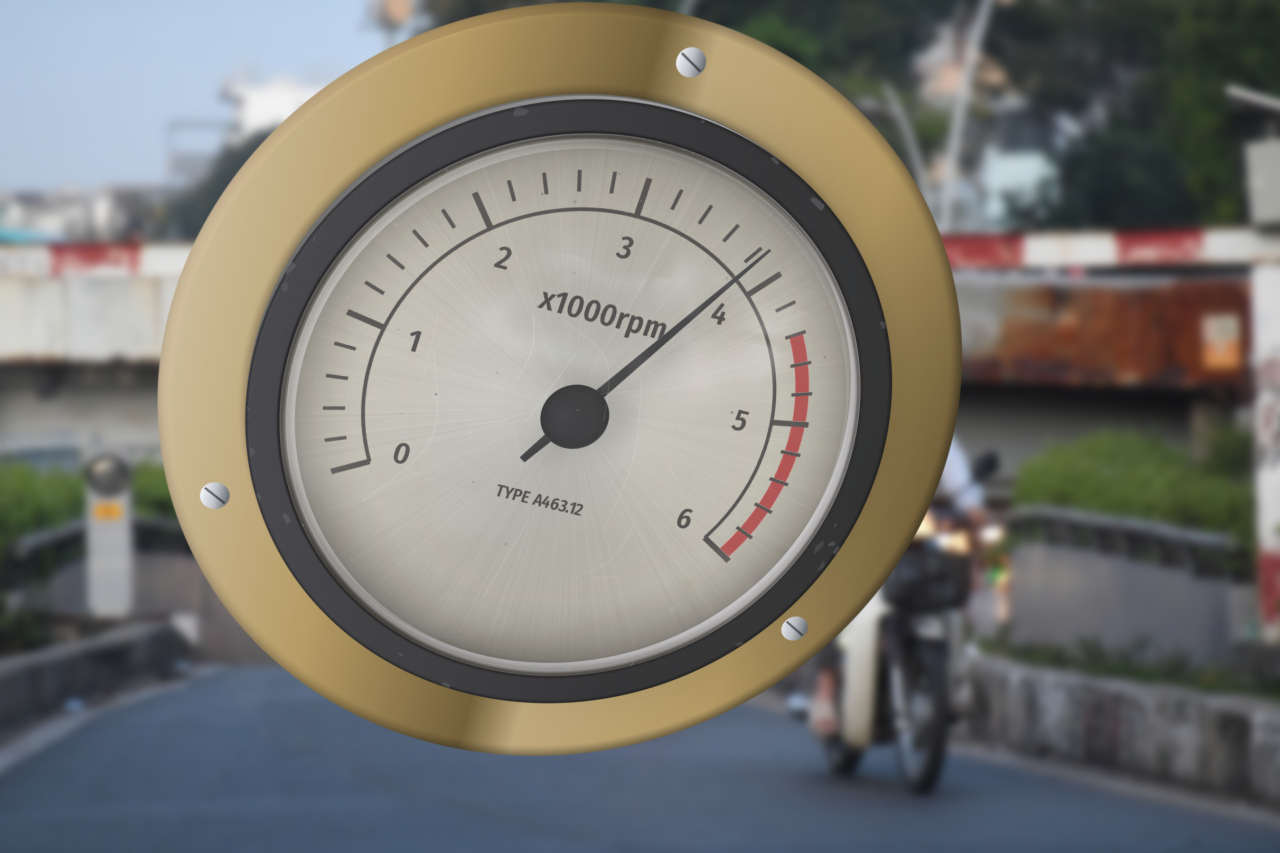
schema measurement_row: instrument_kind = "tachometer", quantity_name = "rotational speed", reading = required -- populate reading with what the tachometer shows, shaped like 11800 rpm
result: 3800 rpm
